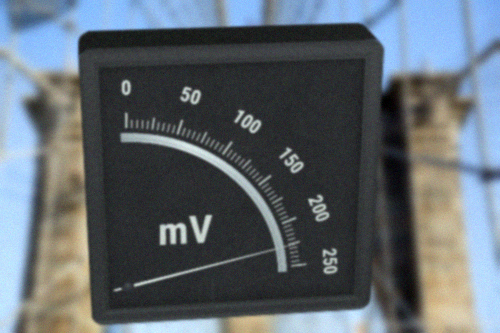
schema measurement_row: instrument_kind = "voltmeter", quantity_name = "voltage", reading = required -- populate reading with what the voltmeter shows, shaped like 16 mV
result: 225 mV
